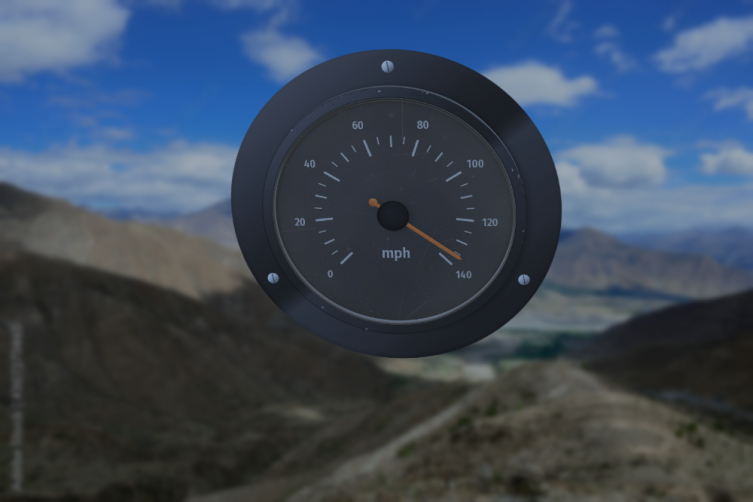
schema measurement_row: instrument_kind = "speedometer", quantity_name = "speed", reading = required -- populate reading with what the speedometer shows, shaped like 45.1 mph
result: 135 mph
